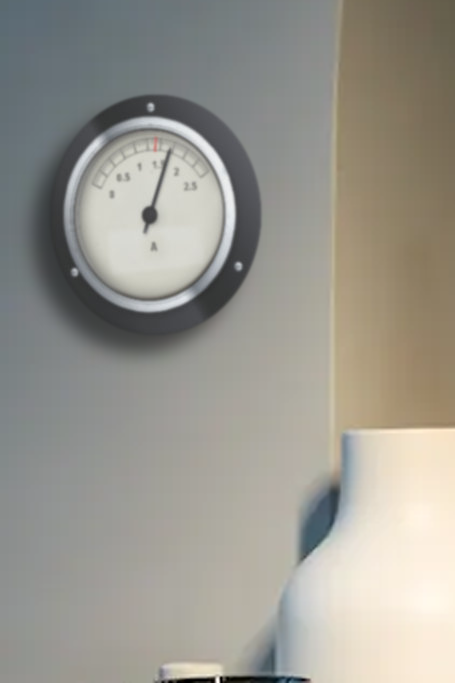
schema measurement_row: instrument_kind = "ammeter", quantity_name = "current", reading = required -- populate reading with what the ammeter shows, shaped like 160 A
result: 1.75 A
